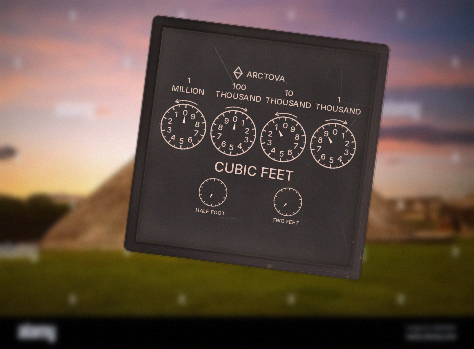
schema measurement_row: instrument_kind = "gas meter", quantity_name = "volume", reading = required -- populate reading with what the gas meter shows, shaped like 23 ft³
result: 900 ft³
